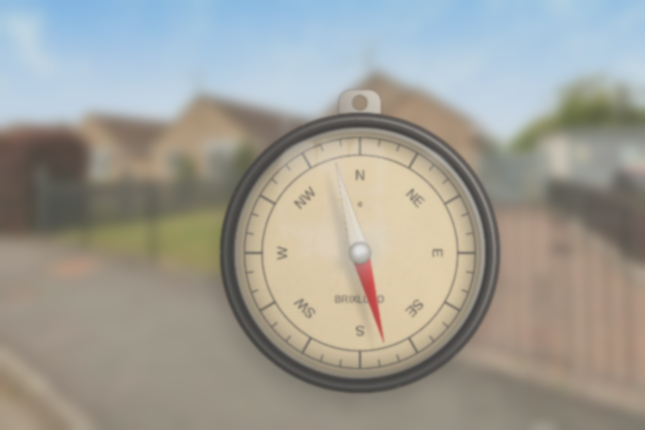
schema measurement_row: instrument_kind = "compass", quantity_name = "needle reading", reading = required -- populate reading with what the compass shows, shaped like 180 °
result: 165 °
